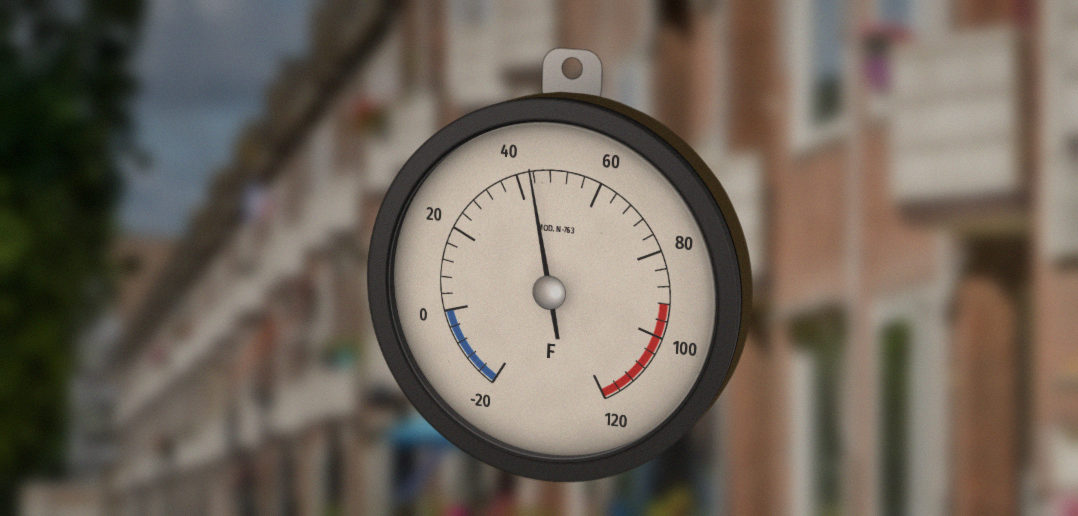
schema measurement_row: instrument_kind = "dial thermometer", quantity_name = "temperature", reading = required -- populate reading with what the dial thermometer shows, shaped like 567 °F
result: 44 °F
